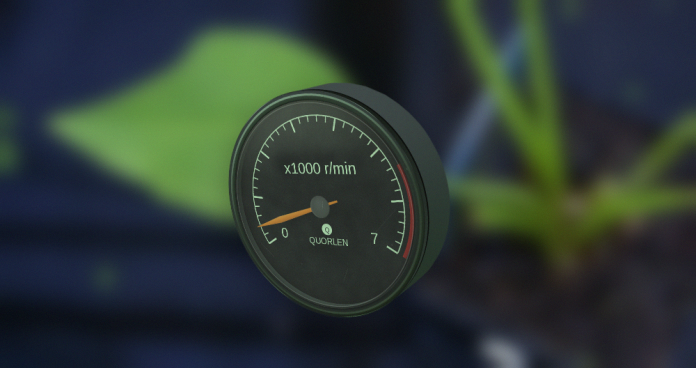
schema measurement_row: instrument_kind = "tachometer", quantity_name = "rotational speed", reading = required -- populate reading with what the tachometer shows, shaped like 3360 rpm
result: 400 rpm
